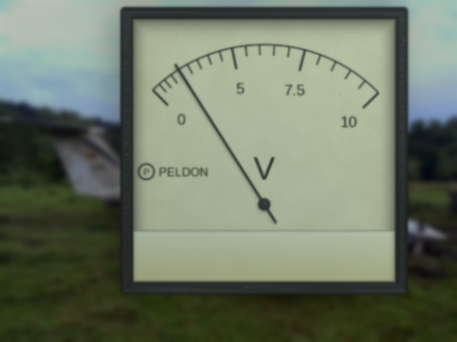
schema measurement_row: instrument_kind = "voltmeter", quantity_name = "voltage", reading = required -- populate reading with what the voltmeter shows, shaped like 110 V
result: 2.5 V
